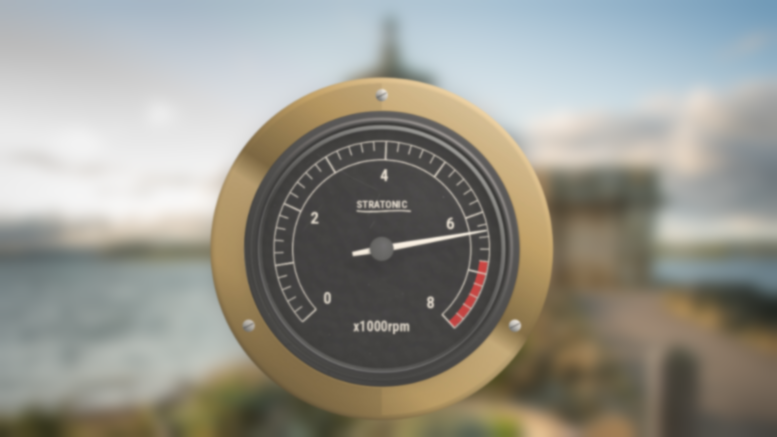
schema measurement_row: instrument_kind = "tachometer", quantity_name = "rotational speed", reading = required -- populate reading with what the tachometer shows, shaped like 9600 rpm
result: 6300 rpm
